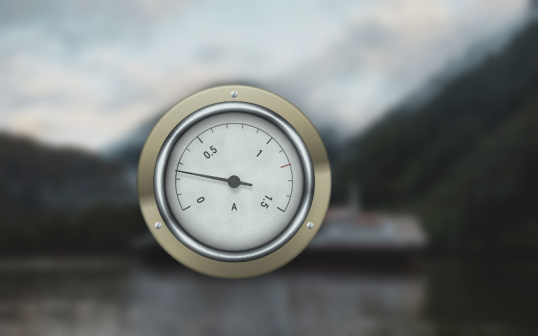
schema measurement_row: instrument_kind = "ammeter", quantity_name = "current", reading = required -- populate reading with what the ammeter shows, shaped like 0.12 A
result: 0.25 A
